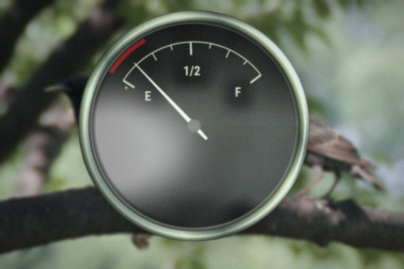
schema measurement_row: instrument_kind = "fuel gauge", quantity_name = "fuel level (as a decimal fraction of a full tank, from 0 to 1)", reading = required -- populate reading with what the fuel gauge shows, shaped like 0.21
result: 0.125
